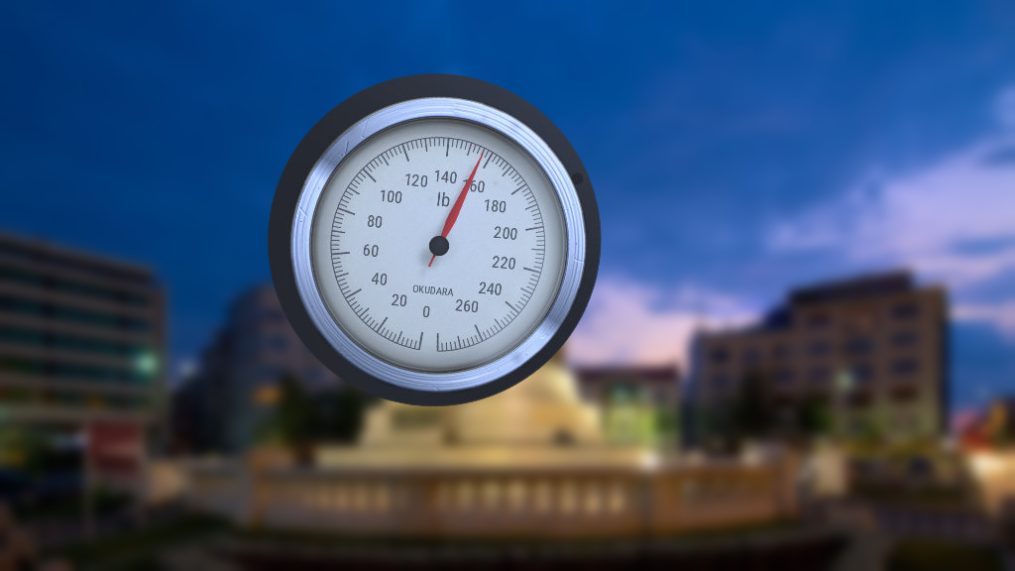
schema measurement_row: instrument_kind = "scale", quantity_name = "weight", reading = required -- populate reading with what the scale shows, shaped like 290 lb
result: 156 lb
